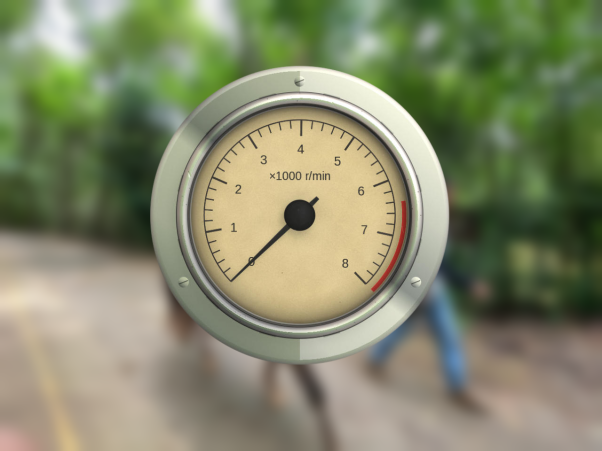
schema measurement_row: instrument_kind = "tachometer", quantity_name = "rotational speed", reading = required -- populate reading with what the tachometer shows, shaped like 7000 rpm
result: 0 rpm
